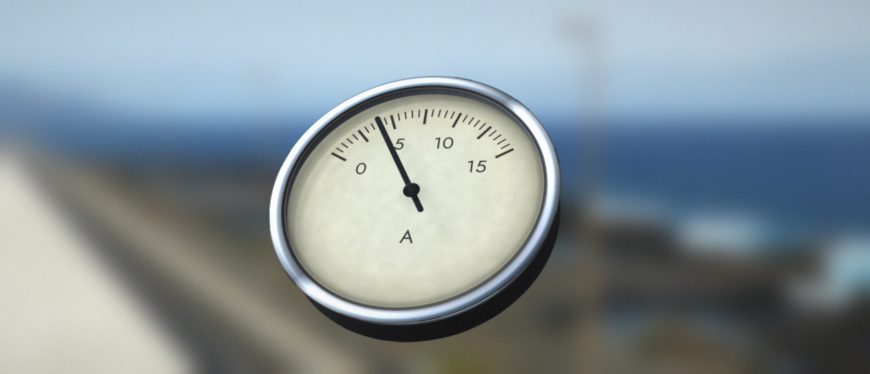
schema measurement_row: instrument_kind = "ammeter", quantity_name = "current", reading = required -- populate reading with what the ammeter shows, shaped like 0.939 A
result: 4 A
